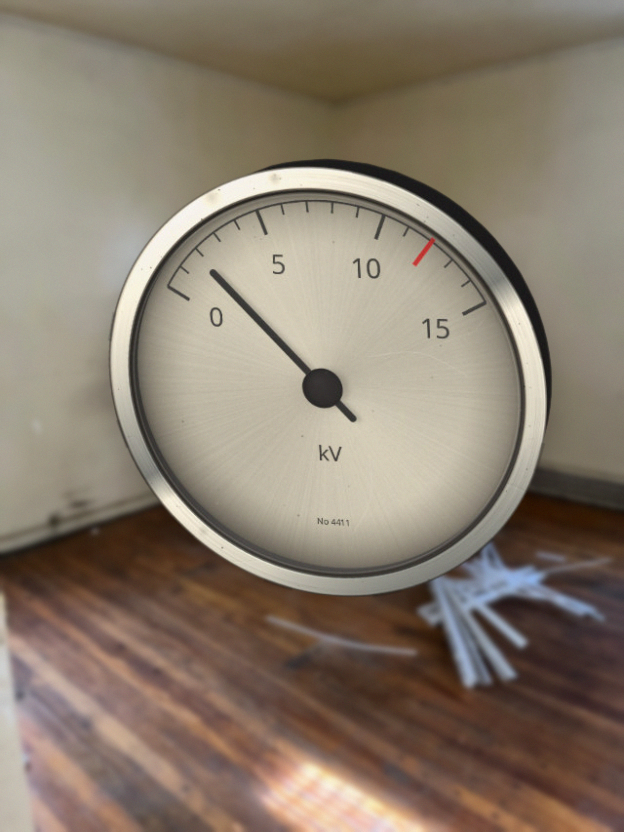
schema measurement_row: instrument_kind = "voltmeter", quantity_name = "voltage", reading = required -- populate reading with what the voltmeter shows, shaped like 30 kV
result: 2 kV
